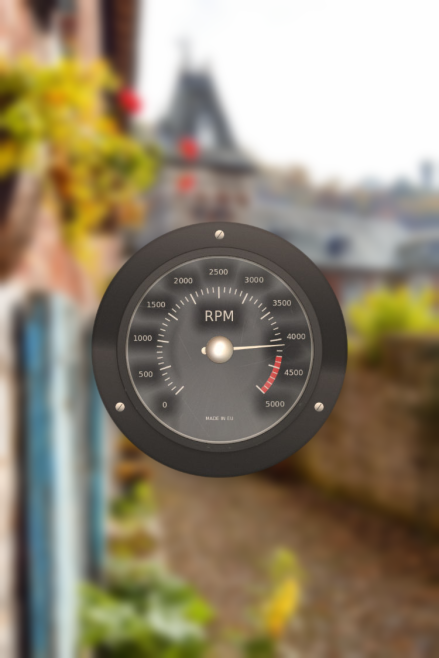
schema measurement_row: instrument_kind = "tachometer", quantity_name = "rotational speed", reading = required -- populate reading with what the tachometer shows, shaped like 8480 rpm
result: 4100 rpm
